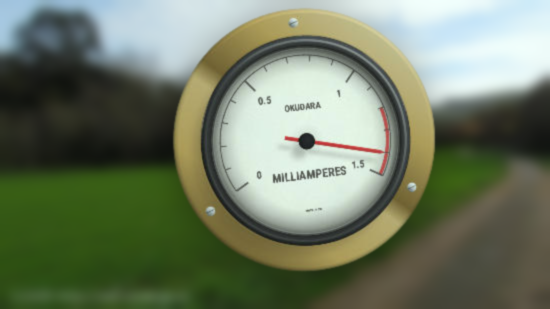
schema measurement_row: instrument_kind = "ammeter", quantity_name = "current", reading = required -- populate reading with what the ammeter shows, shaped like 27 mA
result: 1.4 mA
